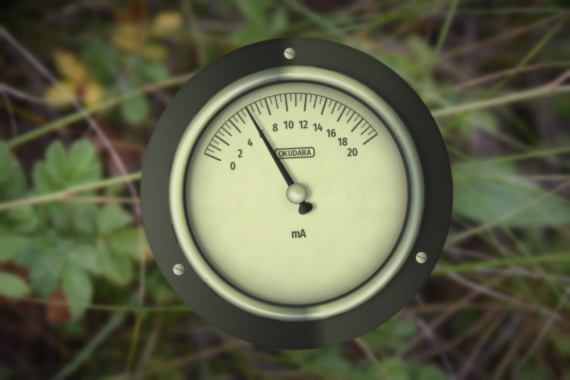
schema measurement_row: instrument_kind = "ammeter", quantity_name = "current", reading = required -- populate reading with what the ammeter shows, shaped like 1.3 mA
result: 6 mA
